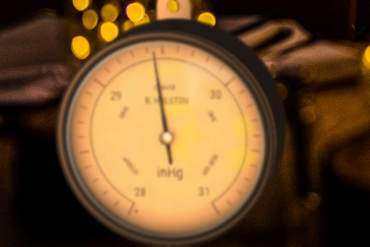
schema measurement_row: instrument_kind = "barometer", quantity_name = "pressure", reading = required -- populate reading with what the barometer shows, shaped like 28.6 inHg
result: 29.45 inHg
